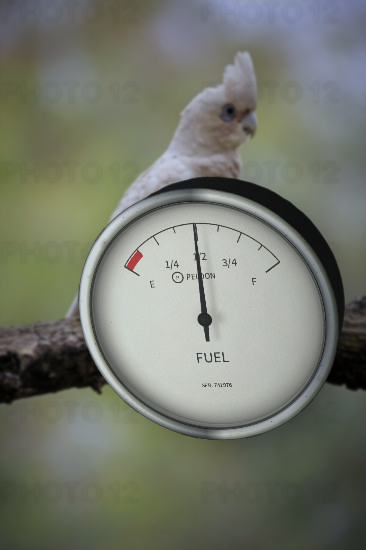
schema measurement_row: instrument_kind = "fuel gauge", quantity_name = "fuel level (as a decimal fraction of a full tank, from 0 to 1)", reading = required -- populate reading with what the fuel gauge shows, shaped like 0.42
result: 0.5
